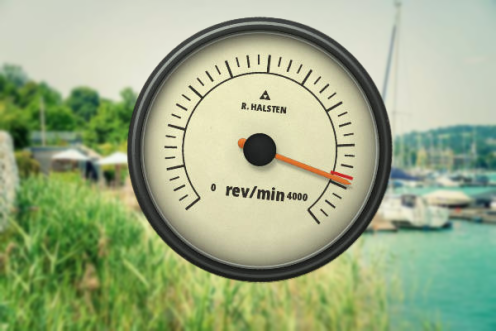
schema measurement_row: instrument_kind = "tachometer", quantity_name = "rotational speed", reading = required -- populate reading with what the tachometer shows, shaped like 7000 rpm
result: 3550 rpm
